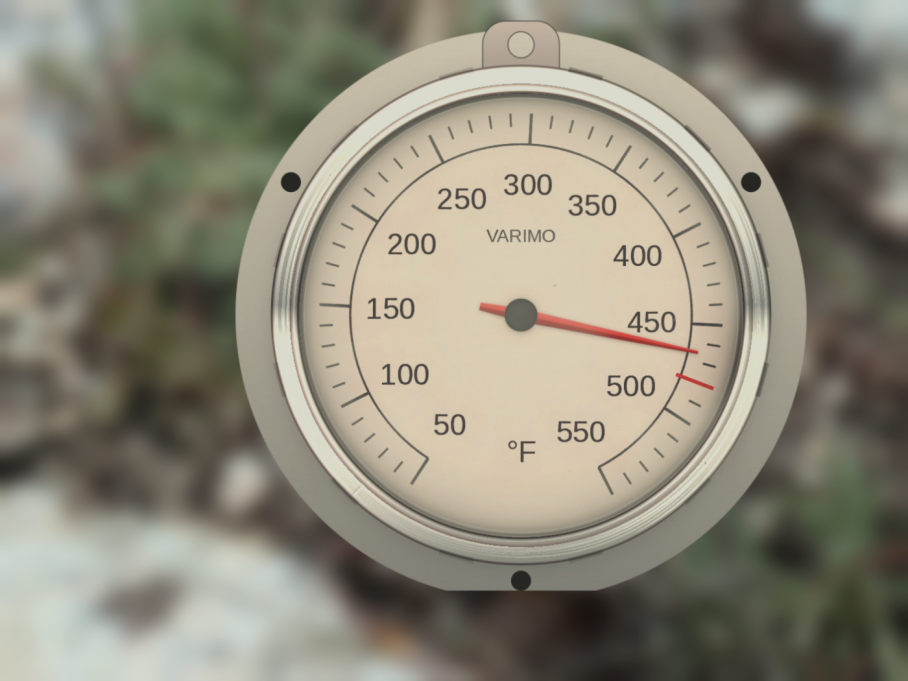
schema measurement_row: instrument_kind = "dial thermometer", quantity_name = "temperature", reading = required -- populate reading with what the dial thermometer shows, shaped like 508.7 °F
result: 465 °F
